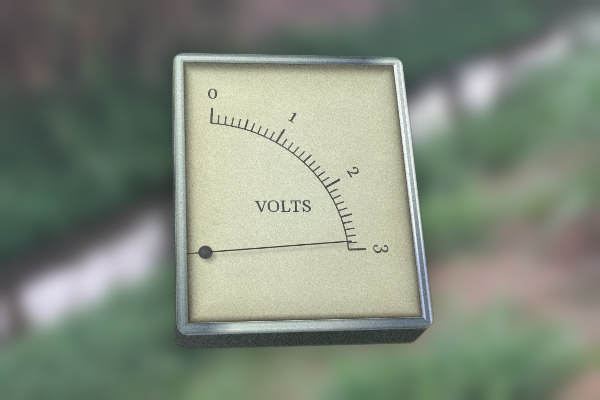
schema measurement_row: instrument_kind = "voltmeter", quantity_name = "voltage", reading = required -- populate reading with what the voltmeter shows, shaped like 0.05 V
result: 2.9 V
